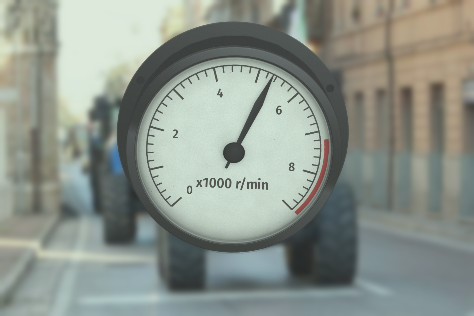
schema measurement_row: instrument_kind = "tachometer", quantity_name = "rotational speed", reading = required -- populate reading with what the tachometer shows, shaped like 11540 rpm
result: 5300 rpm
